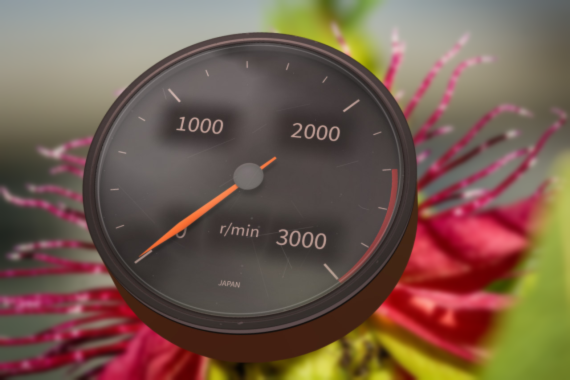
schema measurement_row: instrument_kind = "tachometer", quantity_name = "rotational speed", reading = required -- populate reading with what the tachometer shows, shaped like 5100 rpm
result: 0 rpm
